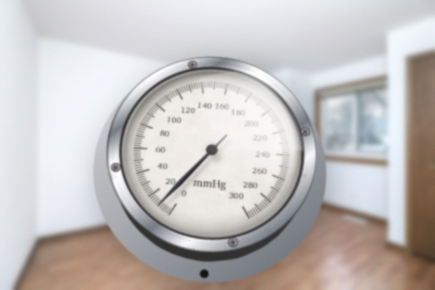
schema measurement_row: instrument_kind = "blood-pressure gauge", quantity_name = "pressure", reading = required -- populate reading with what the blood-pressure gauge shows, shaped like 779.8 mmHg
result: 10 mmHg
